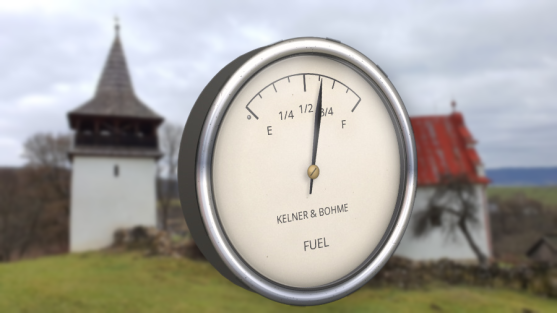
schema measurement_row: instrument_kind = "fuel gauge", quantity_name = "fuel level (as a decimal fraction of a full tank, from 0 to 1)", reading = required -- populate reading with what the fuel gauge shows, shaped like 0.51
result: 0.625
